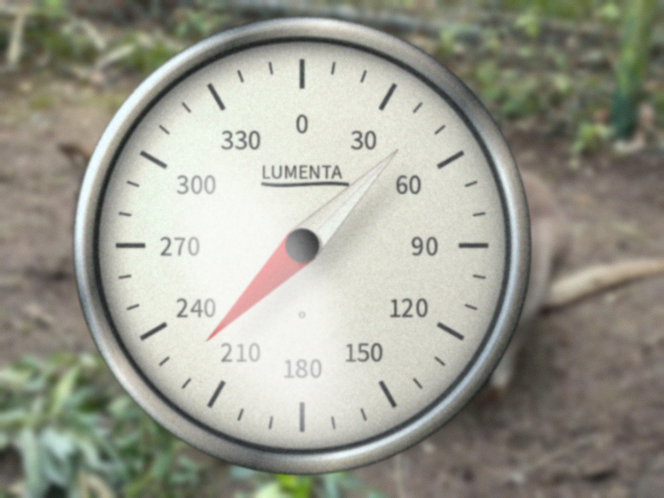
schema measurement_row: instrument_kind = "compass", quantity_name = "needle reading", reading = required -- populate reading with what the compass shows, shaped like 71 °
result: 225 °
